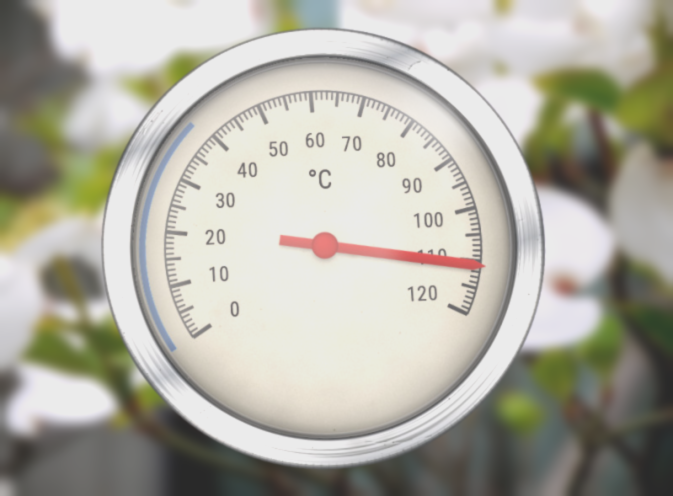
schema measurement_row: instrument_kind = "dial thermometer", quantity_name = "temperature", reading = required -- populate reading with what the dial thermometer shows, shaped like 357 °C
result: 111 °C
